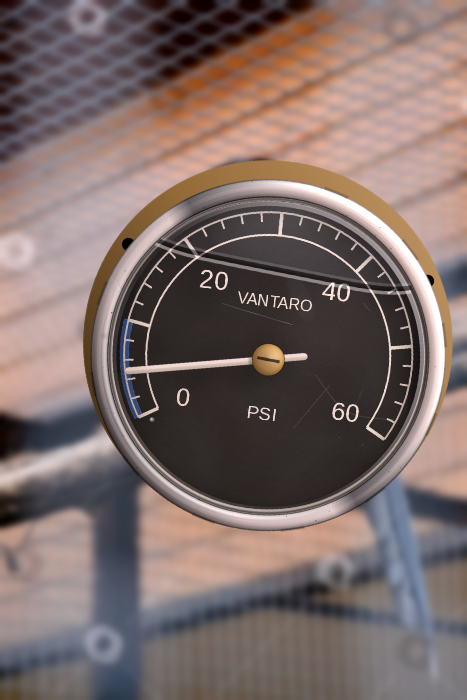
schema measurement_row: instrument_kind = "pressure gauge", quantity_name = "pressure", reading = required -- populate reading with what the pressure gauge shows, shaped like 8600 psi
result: 5 psi
